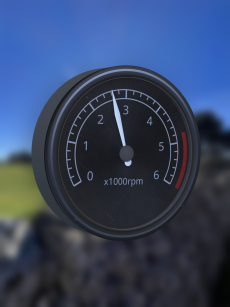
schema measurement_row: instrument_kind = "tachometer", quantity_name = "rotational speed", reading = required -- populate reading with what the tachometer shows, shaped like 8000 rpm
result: 2600 rpm
